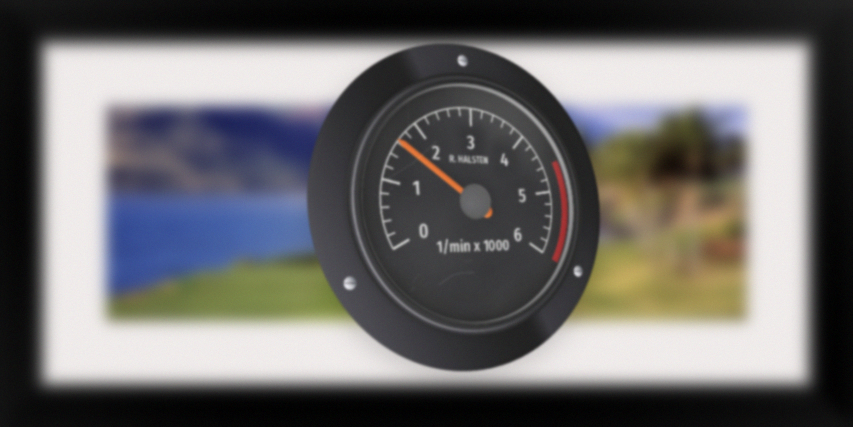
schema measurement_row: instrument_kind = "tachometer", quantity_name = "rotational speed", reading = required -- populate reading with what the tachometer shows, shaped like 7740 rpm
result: 1600 rpm
